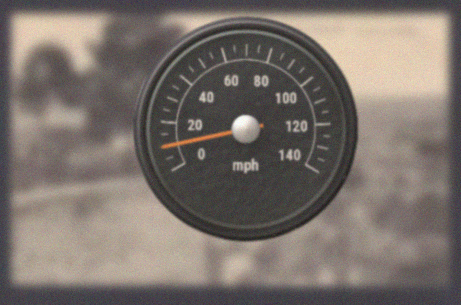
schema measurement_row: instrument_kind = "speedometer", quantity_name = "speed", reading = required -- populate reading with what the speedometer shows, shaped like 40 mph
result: 10 mph
